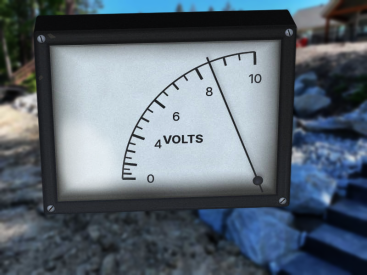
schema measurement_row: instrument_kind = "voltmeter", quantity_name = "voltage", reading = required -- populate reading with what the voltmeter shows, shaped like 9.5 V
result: 8.5 V
